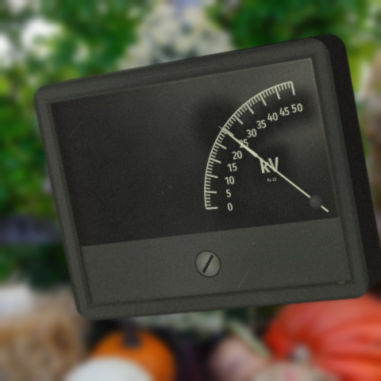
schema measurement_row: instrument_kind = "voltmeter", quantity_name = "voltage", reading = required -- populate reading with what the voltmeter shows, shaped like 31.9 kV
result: 25 kV
